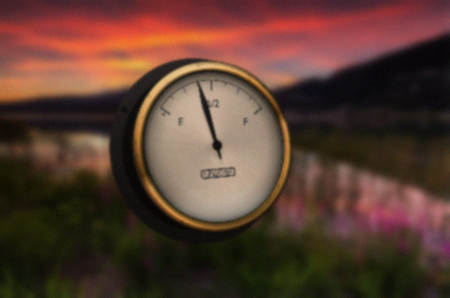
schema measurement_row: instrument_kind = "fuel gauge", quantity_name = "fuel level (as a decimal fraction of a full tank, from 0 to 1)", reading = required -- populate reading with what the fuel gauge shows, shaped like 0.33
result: 0.375
